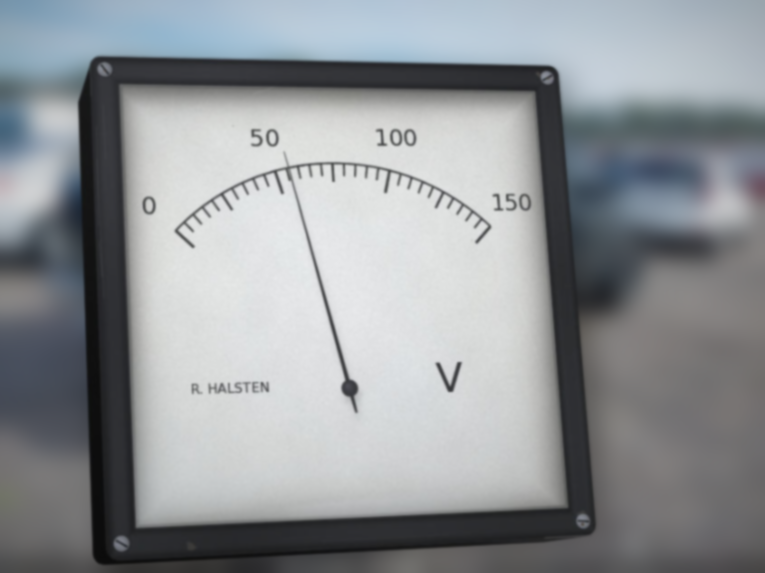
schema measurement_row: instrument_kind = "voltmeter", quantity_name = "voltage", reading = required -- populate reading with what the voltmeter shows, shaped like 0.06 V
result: 55 V
